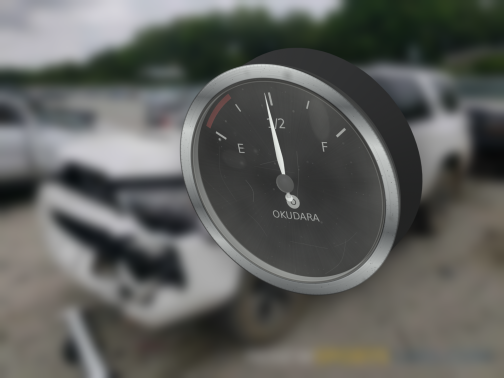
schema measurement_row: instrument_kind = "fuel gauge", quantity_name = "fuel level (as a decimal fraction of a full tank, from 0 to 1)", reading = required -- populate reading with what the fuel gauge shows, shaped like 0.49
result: 0.5
